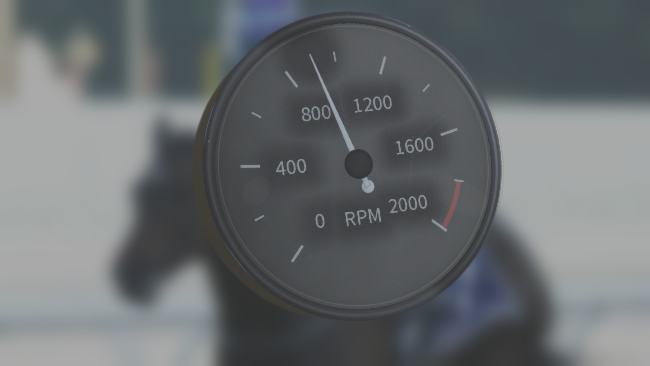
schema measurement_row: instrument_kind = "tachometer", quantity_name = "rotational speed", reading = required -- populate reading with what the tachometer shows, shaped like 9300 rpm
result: 900 rpm
